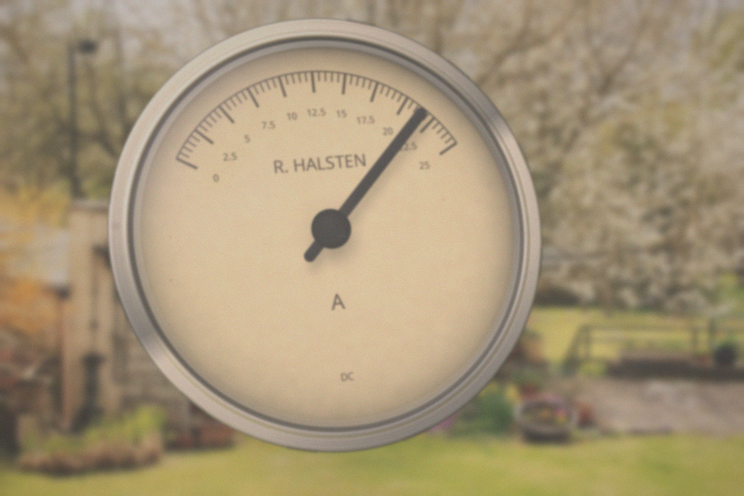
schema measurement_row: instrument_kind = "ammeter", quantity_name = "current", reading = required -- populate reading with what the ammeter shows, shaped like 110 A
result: 21.5 A
